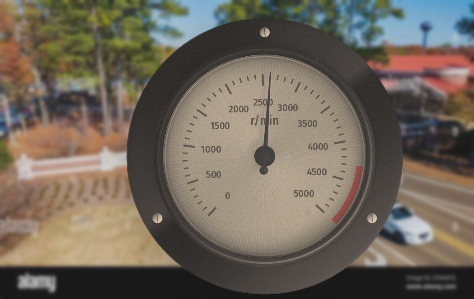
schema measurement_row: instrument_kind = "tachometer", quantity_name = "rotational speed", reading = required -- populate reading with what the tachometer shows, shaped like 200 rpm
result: 2600 rpm
